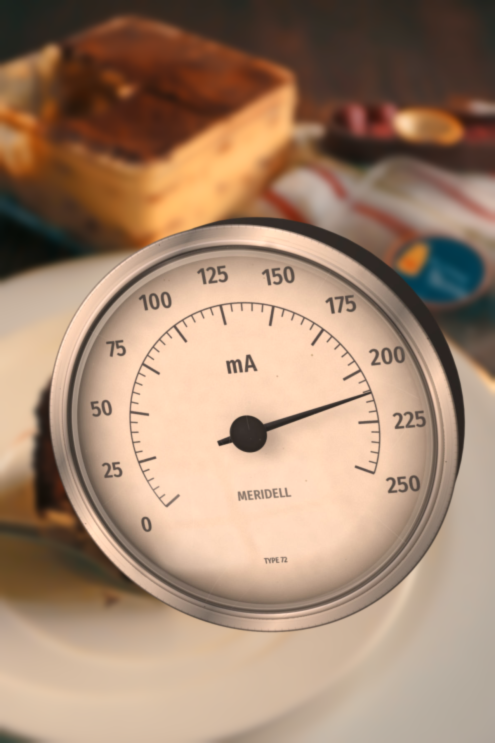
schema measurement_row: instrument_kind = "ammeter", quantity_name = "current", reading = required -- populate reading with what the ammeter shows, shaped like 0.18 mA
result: 210 mA
